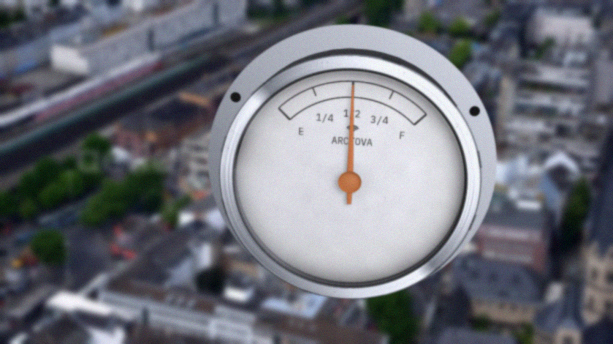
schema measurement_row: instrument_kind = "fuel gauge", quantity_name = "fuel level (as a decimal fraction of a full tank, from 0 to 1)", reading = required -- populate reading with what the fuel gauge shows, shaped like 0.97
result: 0.5
